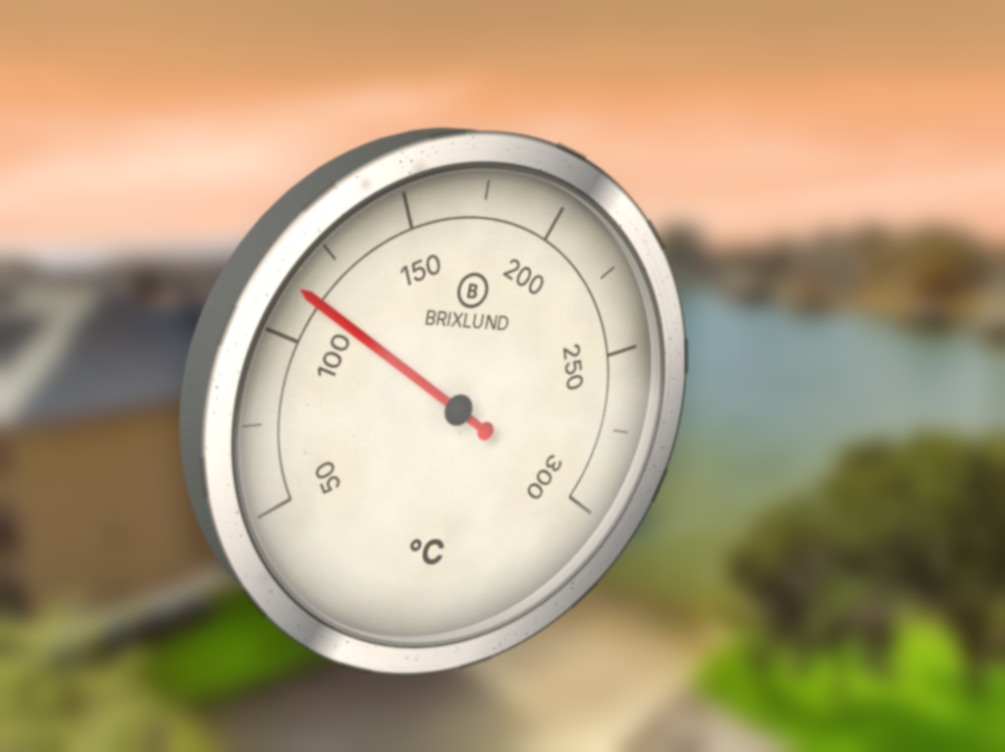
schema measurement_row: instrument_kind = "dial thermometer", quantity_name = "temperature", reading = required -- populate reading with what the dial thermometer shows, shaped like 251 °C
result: 112.5 °C
